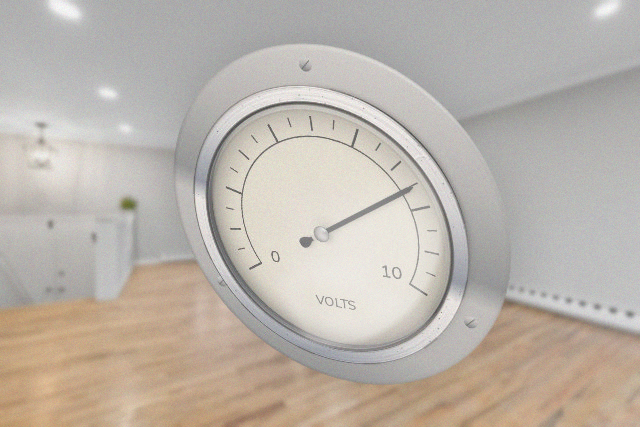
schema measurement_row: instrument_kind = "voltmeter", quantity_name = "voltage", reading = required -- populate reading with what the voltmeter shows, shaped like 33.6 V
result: 7.5 V
